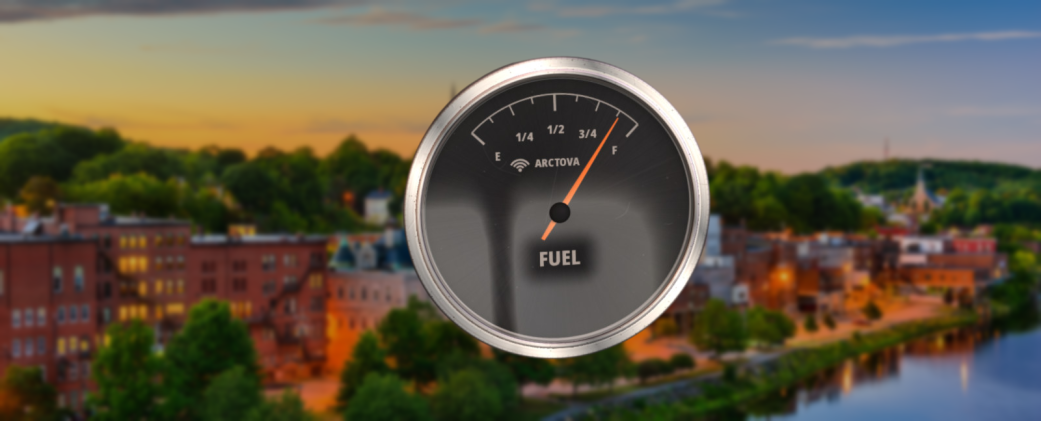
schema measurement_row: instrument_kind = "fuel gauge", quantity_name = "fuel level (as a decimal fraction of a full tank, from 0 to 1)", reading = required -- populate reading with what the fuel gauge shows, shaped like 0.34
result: 0.875
